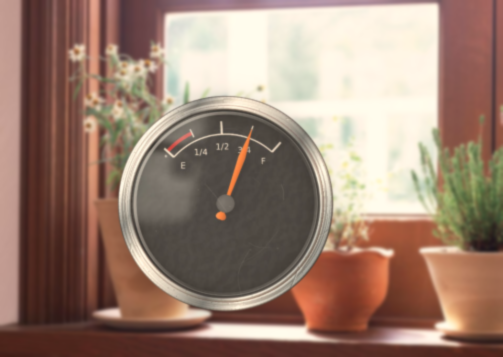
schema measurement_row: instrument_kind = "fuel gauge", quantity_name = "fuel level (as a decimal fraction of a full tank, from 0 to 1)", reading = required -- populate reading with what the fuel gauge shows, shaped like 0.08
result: 0.75
